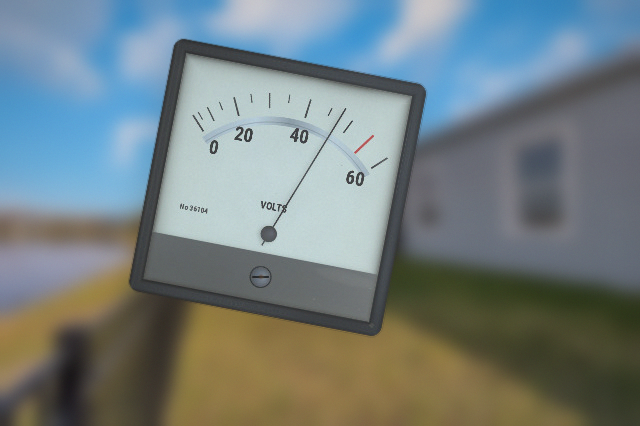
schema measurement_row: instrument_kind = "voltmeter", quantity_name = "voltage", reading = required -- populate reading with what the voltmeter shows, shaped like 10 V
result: 47.5 V
